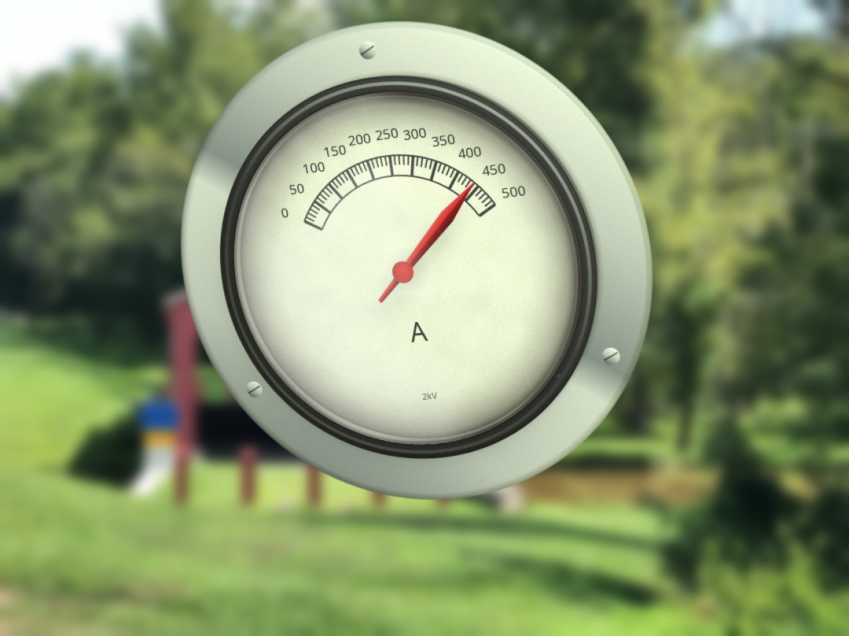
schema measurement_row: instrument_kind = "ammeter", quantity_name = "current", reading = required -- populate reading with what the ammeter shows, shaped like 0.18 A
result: 440 A
